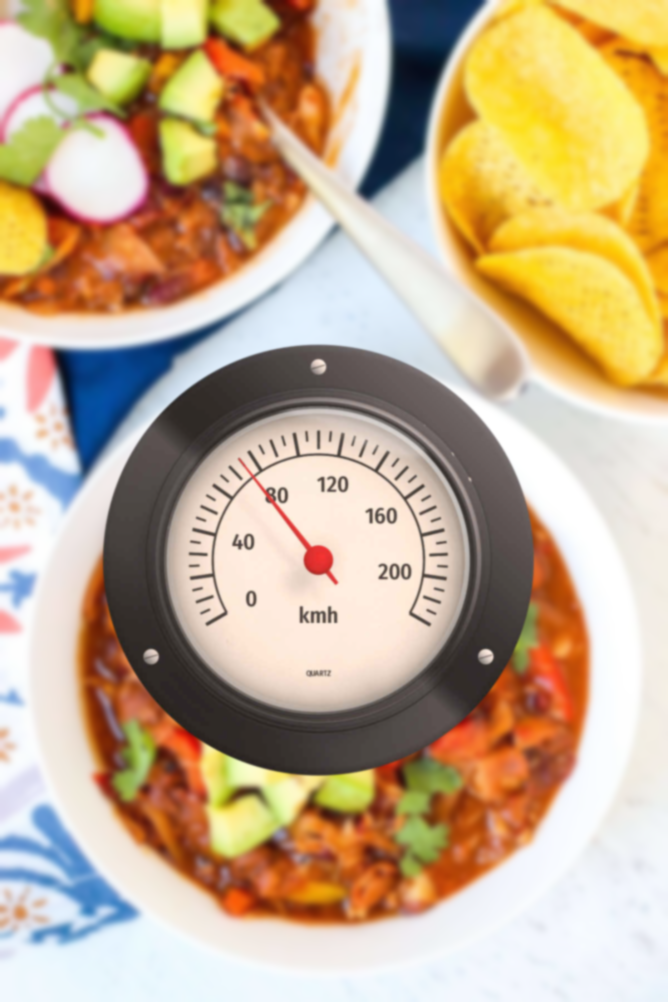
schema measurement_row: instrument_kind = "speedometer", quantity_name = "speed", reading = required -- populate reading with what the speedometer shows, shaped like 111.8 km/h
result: 75 km/h
